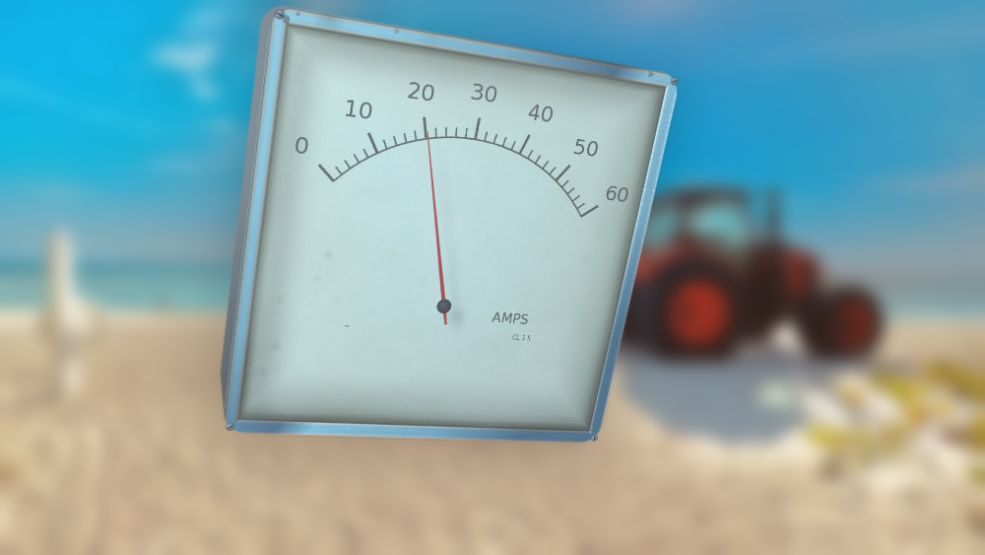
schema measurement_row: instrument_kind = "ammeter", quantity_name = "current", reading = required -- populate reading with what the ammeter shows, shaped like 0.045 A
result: 20 A
